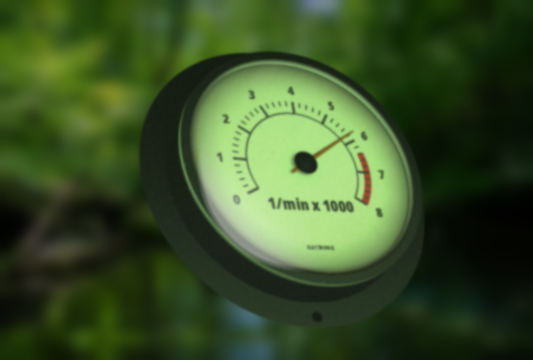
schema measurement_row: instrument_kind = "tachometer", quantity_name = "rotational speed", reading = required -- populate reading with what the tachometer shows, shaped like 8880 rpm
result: 5800 rpm
